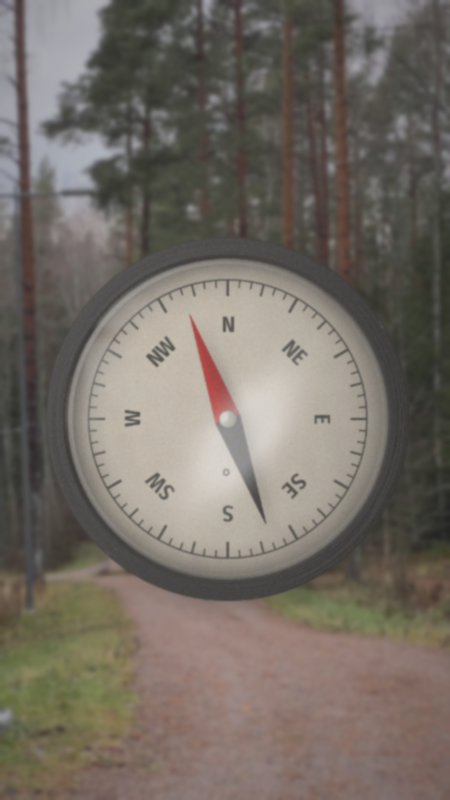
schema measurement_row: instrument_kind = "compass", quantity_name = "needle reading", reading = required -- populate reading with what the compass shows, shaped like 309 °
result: 340 °
